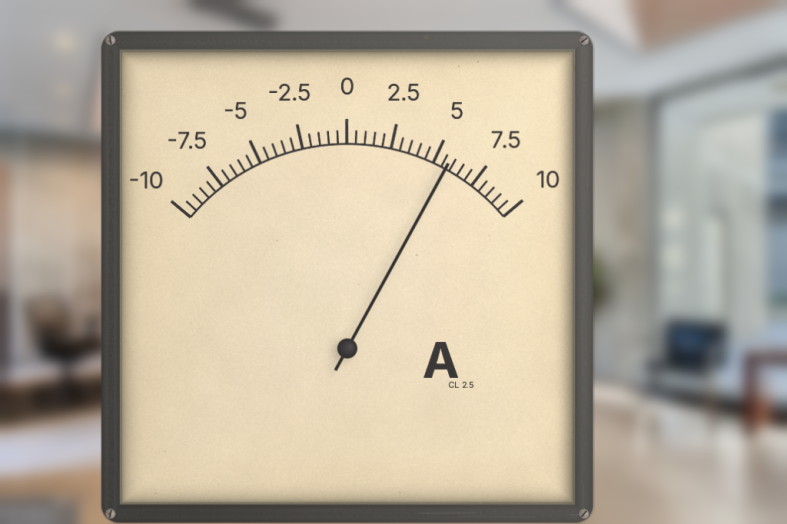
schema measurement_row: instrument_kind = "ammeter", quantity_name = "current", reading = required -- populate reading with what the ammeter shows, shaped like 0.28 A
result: 5.75 A
